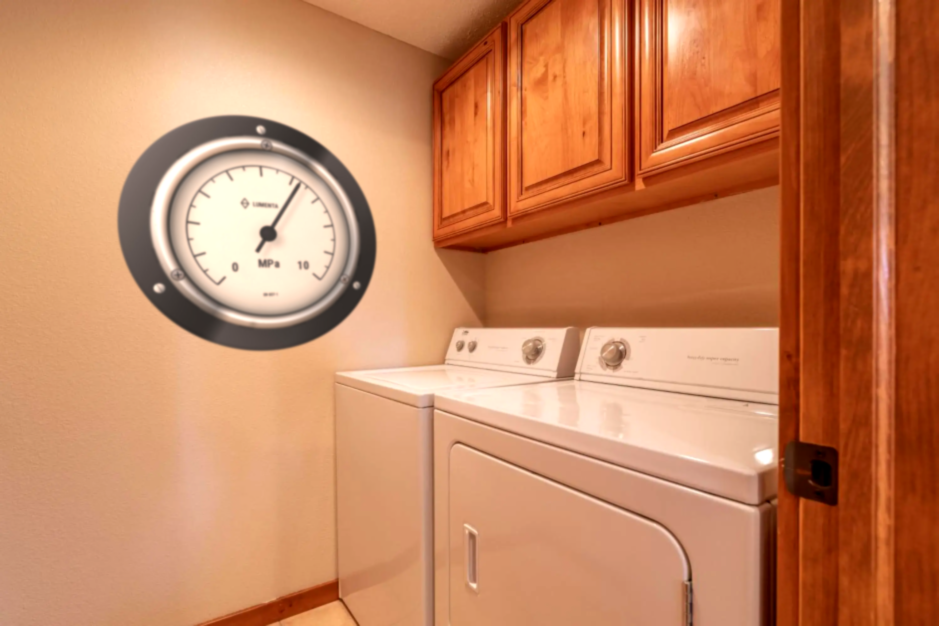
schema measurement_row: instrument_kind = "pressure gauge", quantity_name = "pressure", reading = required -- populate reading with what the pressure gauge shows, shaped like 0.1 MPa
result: 6.25 MPa
